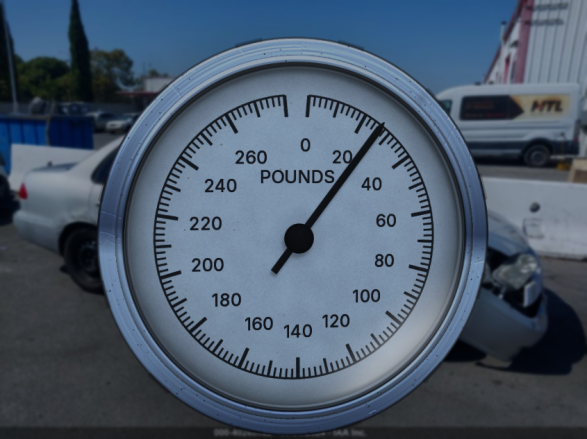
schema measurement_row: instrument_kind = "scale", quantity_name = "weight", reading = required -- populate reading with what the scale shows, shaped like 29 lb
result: 26 lb
